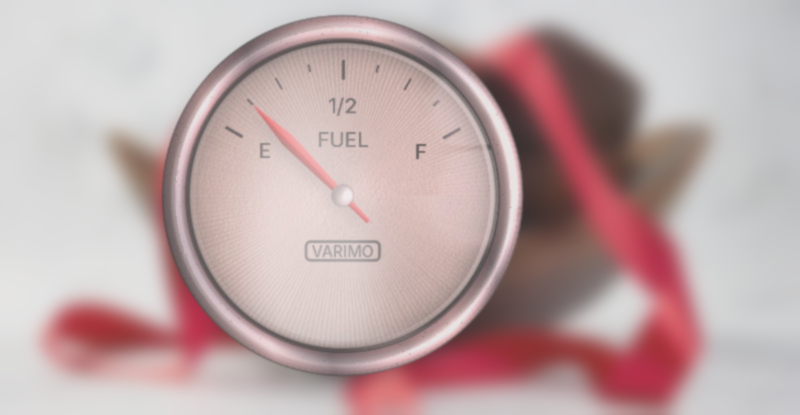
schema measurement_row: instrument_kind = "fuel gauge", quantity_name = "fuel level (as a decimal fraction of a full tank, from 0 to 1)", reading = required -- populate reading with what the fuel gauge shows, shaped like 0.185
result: 0.125
